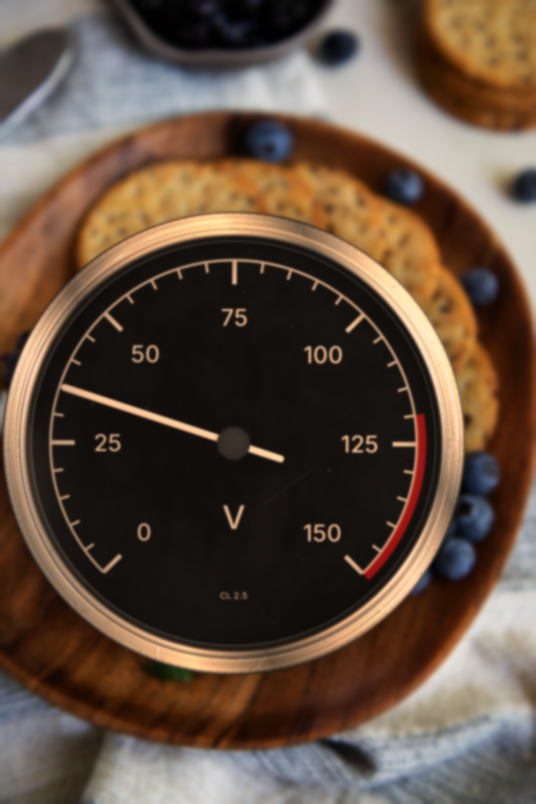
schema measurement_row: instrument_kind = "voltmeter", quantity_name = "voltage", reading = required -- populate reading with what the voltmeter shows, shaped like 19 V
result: 35 V
